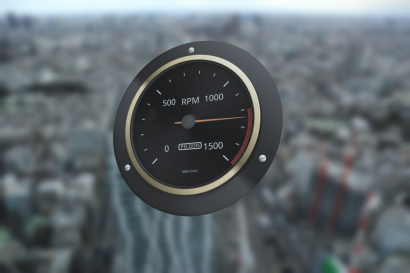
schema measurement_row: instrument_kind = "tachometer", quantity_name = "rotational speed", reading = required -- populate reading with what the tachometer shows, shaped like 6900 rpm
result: 1250 rpm
